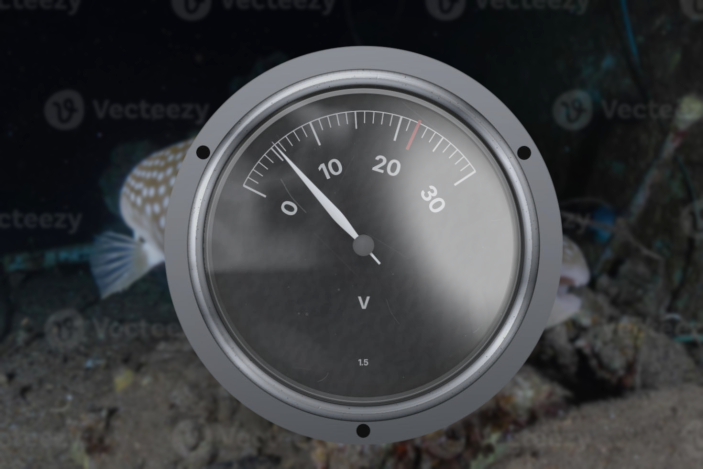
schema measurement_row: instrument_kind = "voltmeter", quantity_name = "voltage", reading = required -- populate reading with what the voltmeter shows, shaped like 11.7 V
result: 5.5 V
